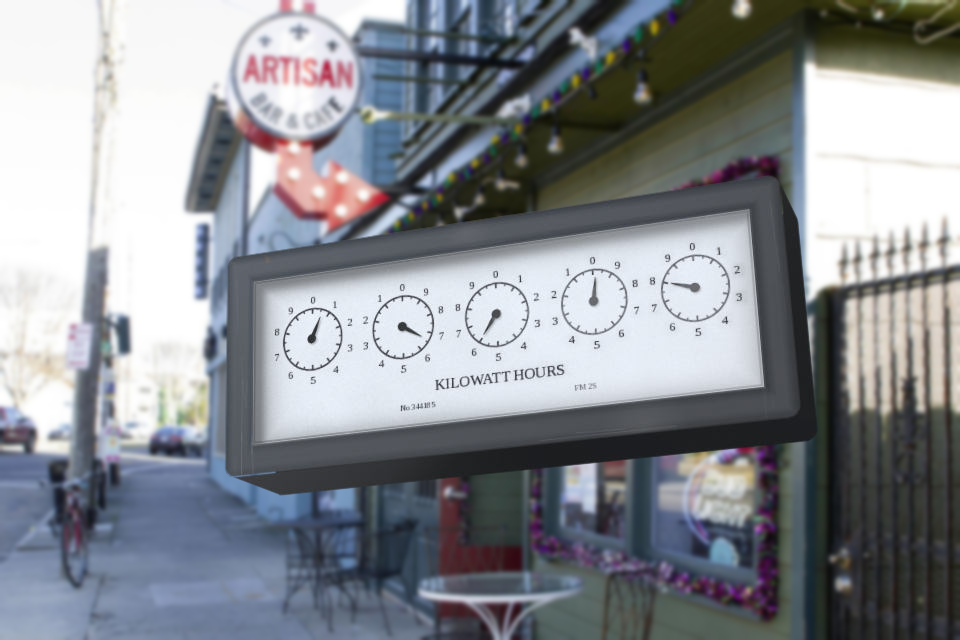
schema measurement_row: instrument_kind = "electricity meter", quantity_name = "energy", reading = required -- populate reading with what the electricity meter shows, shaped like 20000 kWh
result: 6598 kWh
